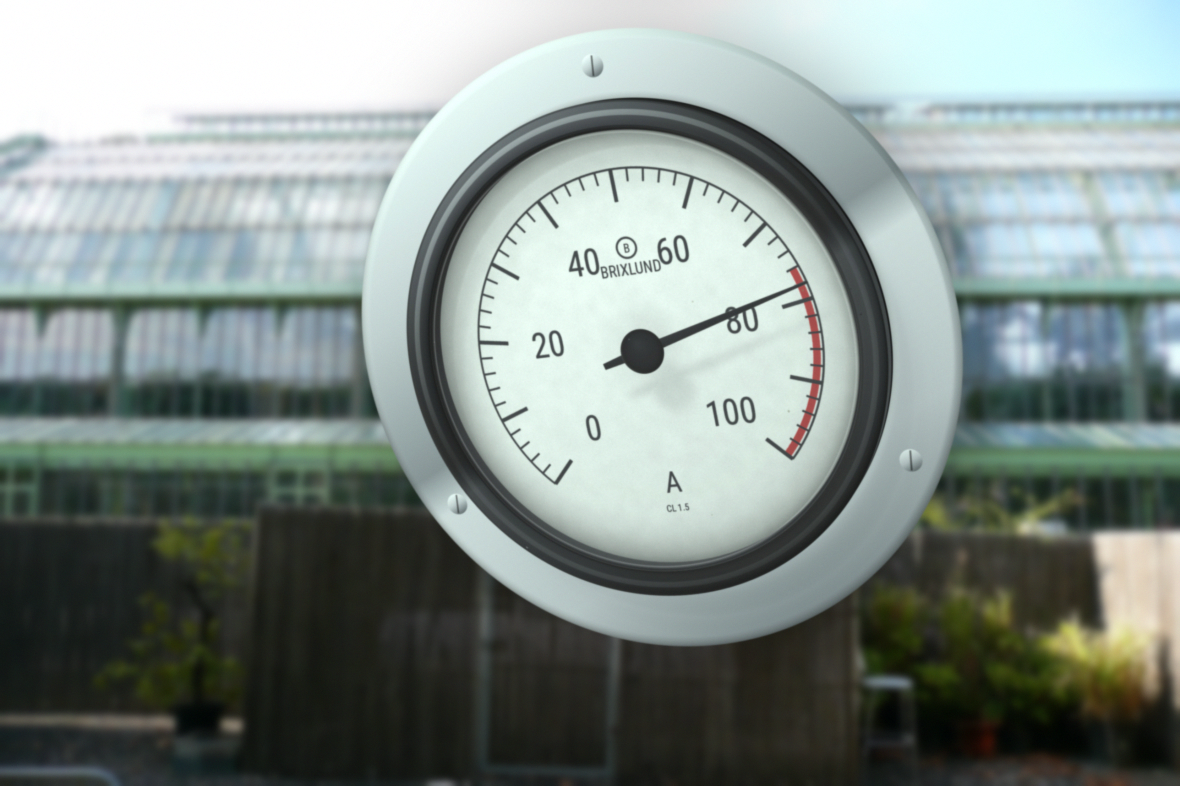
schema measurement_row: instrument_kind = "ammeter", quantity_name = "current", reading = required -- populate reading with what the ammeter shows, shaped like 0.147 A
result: 78 A
